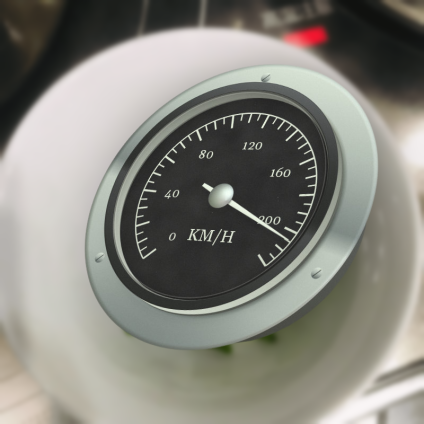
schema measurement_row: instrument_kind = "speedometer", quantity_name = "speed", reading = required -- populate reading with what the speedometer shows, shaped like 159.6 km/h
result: 205 km/h
